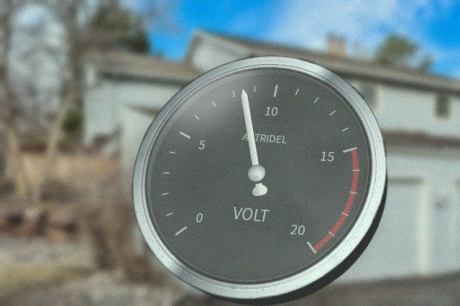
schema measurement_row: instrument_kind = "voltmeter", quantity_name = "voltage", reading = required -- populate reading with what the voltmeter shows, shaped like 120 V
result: 8.5 V
